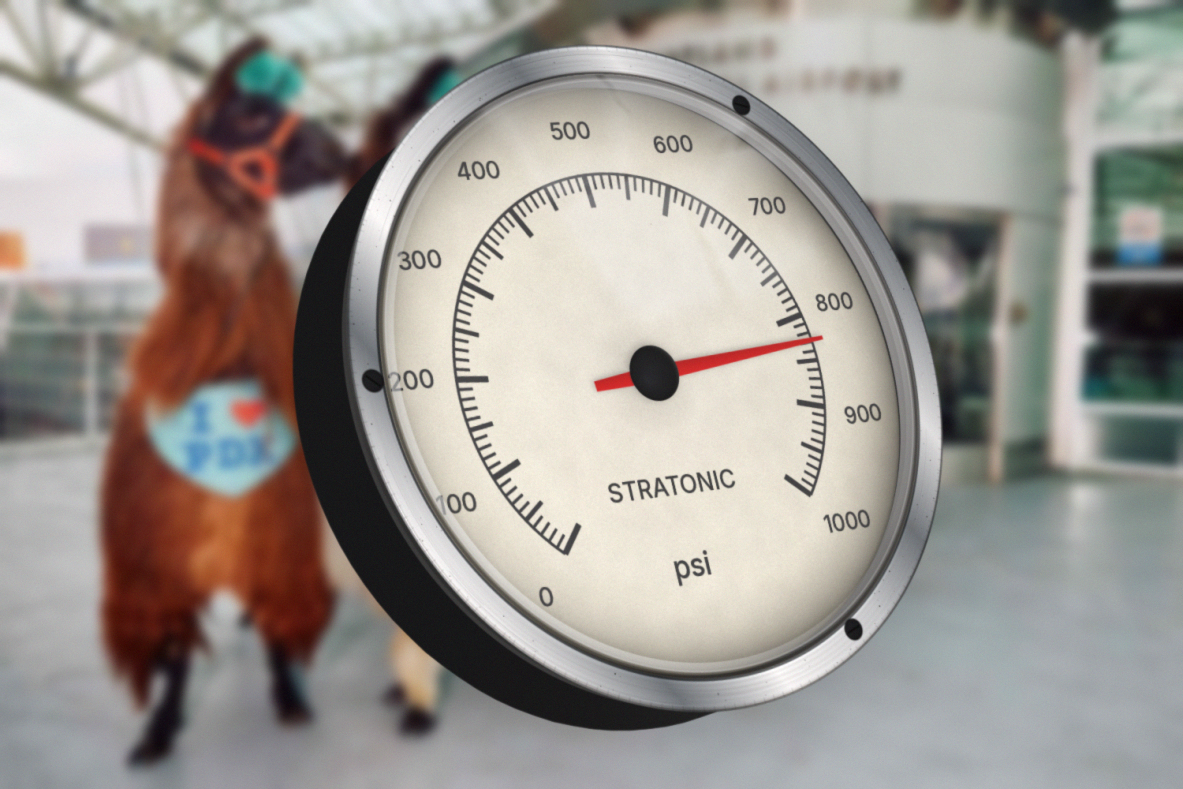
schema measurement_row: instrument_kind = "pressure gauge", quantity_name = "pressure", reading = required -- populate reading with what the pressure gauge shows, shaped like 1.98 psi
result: 830 psi
